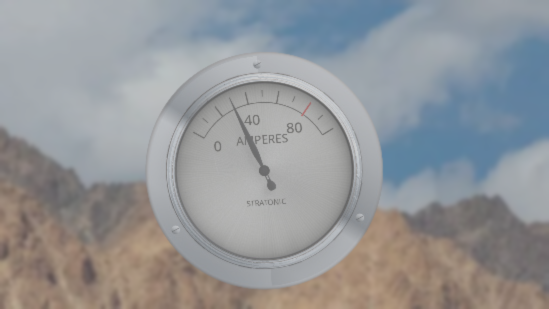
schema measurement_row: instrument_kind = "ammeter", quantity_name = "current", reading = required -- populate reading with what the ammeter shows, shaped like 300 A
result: 30 A
